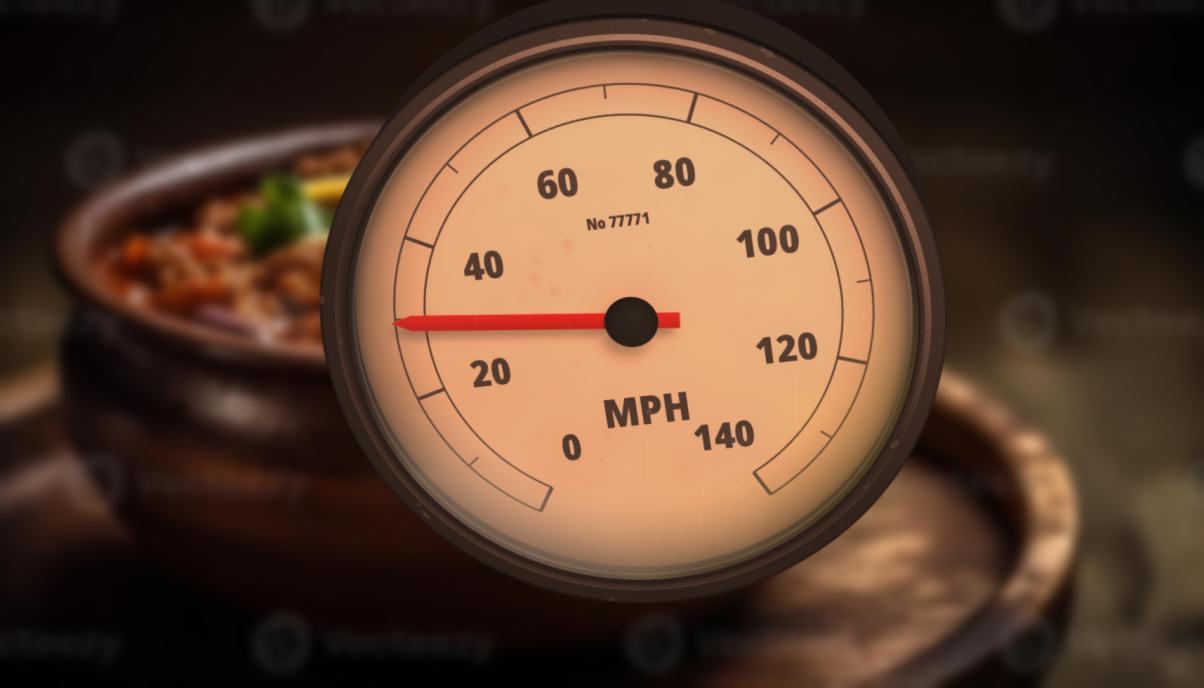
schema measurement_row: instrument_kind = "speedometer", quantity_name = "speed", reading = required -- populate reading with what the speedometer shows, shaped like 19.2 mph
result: 30 mph
